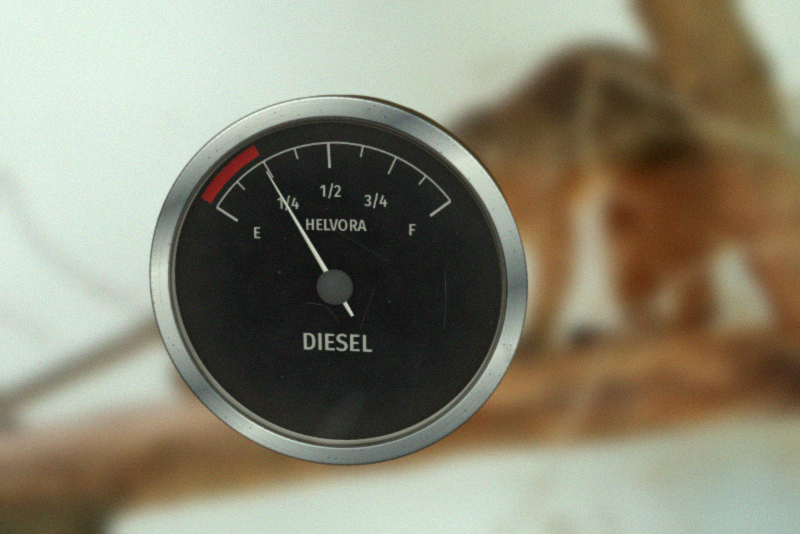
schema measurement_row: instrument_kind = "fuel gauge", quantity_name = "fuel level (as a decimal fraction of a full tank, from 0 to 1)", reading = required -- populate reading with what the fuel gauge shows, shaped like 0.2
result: 0.25
